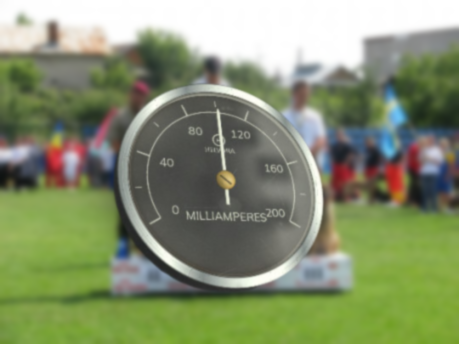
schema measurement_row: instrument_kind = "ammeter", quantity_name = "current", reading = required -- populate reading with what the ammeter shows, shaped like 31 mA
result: 100 mA
